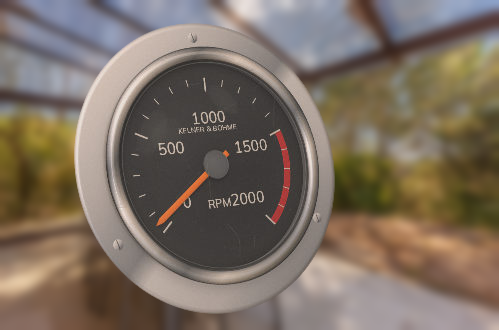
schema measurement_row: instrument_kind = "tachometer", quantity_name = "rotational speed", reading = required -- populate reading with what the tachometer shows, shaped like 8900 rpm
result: 50 rpm
